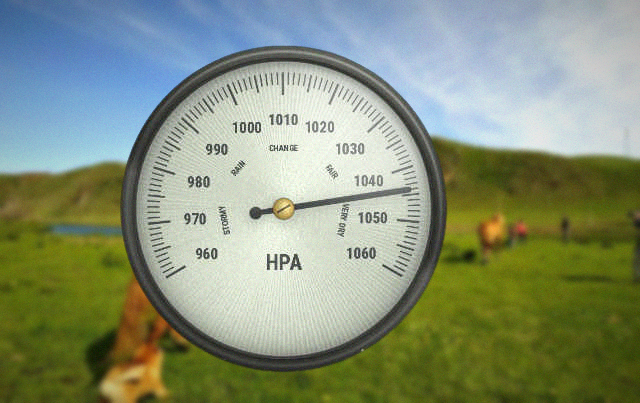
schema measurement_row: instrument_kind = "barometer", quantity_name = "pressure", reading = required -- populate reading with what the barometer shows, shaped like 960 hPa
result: 1044 hPa
